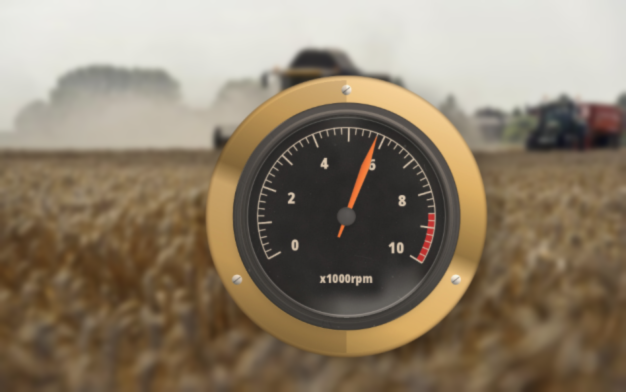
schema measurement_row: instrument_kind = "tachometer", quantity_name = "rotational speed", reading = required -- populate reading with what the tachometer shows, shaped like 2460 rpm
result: 5800 rpm
